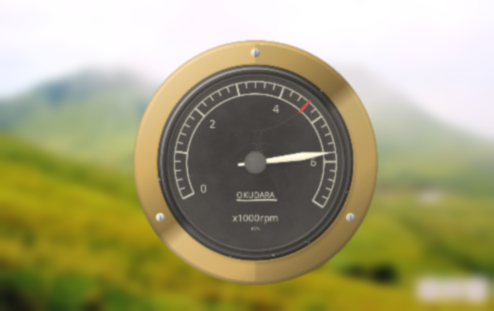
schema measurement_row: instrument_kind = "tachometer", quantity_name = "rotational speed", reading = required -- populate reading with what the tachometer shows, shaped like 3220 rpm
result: 5800 rpm
